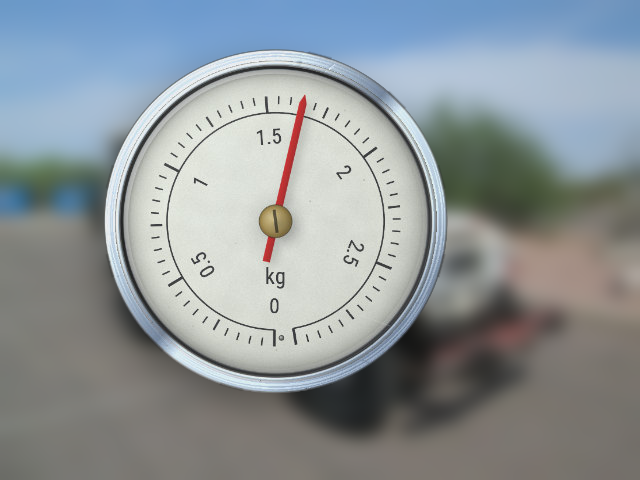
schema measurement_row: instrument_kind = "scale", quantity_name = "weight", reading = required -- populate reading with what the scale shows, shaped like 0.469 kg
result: 1.65 kg
